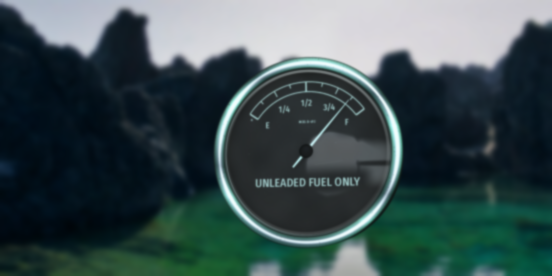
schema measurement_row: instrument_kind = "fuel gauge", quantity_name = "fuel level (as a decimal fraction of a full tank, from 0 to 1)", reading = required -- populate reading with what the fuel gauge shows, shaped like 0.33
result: 0.875
